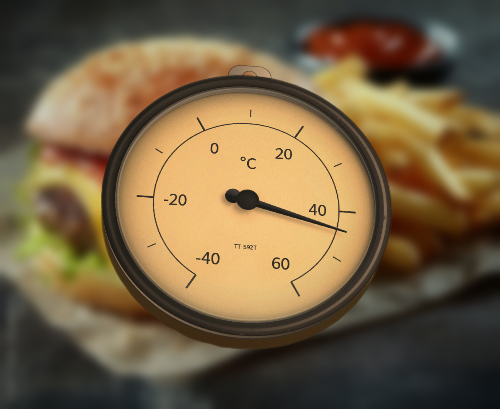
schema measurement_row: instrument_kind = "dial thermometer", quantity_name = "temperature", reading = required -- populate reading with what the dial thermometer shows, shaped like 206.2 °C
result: 45 °C
